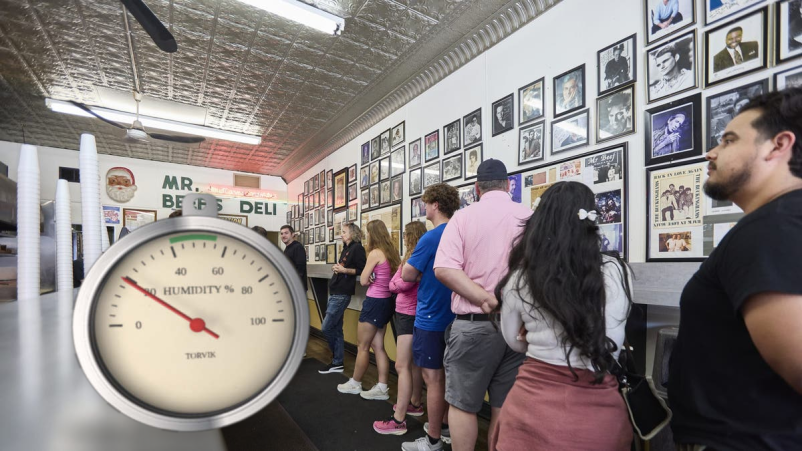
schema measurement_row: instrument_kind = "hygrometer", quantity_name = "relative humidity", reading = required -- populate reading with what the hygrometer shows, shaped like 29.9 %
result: 20 %
